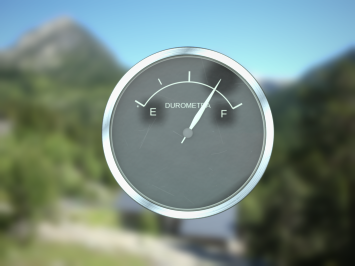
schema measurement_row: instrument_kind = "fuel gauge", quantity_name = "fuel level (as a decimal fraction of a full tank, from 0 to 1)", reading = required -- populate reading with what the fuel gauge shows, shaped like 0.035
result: 0.75
